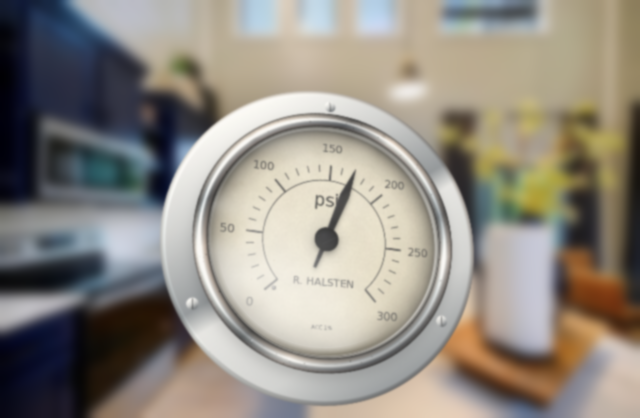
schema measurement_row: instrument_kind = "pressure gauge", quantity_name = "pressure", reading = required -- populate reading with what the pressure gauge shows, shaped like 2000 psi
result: 170 psi
